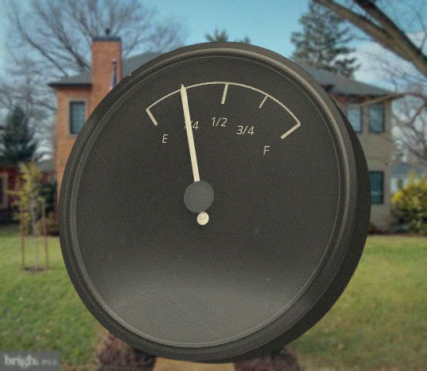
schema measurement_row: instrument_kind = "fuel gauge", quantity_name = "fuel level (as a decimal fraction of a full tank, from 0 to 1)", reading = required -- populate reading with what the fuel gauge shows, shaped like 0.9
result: 0.25
